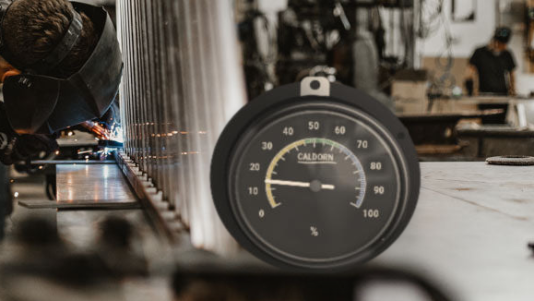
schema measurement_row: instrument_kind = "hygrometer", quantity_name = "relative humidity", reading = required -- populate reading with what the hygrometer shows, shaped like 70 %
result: 15 %
